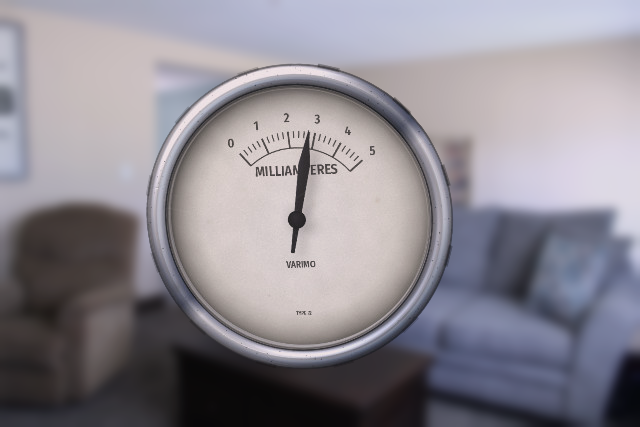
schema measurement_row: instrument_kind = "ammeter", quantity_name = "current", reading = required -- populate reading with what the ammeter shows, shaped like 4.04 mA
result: 2.8 mA
